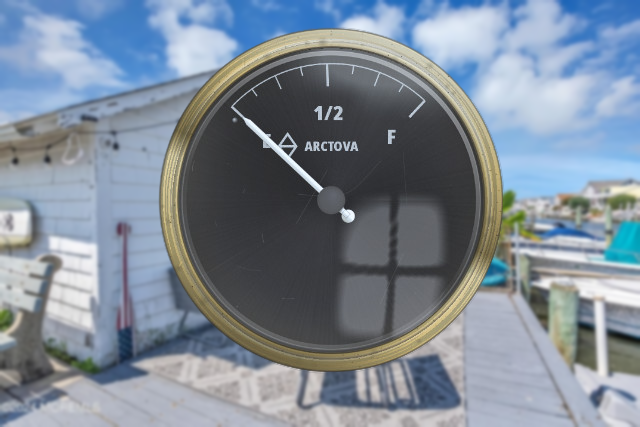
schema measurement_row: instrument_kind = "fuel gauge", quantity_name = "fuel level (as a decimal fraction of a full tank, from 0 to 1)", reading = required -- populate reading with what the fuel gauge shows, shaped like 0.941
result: 0
